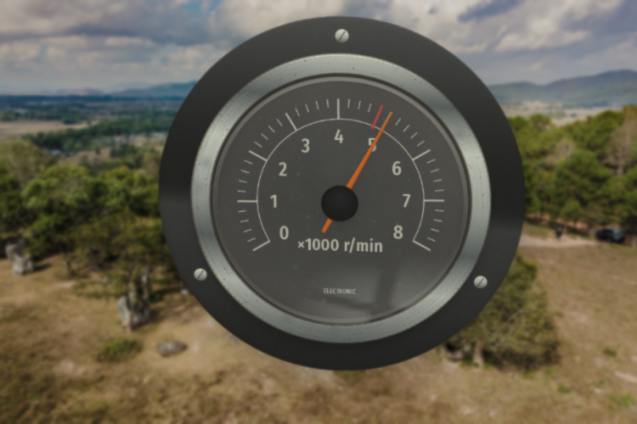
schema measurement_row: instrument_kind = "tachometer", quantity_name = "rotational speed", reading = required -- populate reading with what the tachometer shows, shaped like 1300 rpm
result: 5000 rpm
